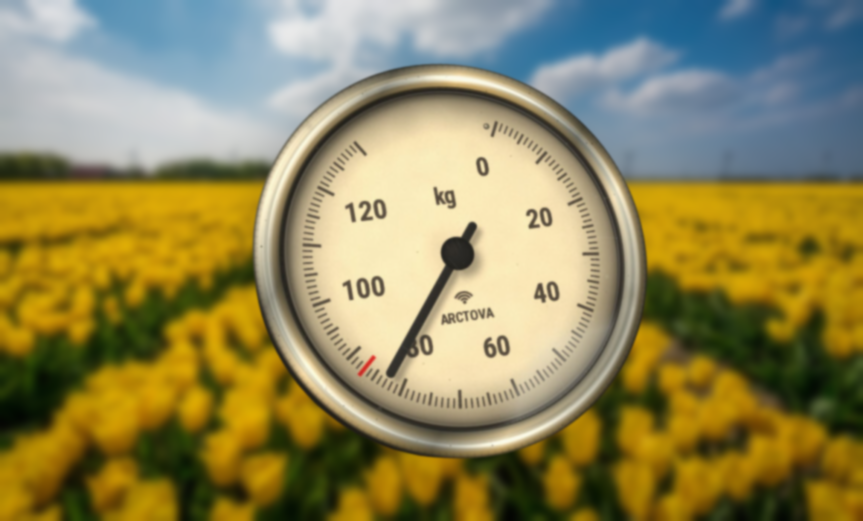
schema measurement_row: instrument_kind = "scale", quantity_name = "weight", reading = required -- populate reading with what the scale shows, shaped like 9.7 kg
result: 83 kg
